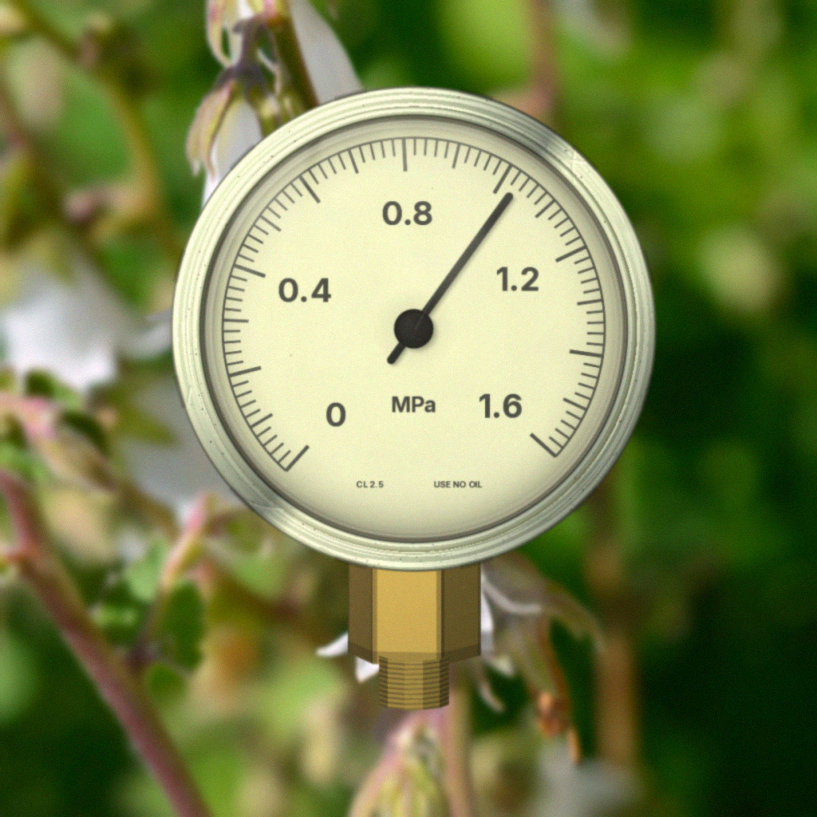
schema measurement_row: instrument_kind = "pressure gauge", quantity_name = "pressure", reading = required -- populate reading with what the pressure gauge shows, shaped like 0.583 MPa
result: 1.03 MPa
